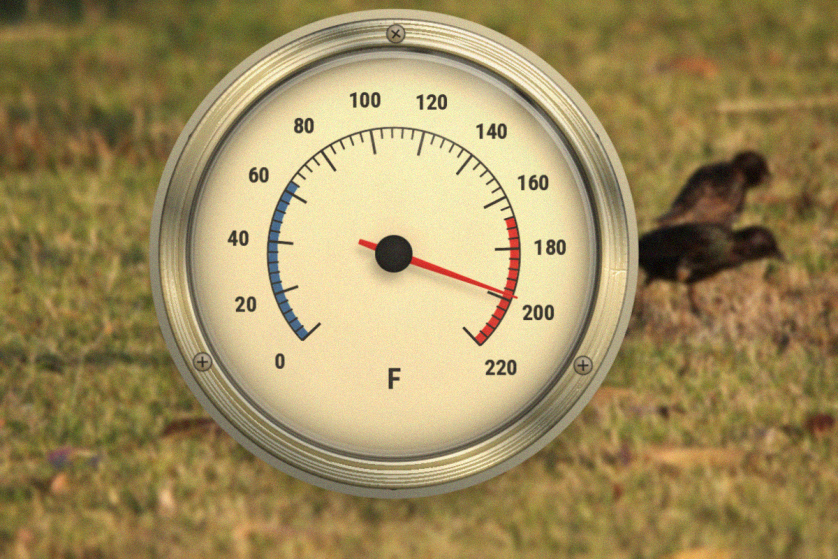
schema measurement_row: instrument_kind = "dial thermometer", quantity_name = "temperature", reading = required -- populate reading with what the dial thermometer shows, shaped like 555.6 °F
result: 198 °F
